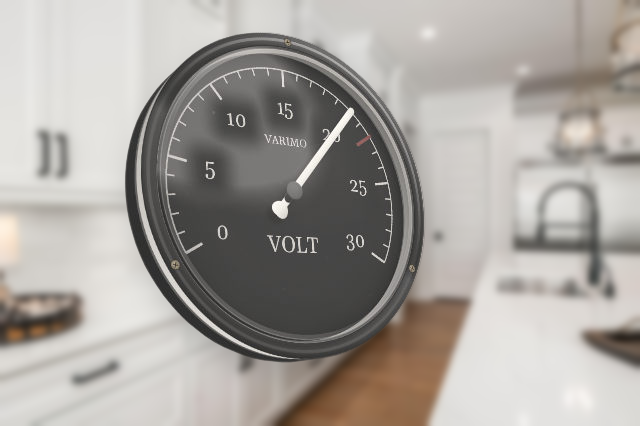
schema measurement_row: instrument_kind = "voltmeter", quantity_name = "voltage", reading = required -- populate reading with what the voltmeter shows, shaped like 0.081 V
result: 20 V
